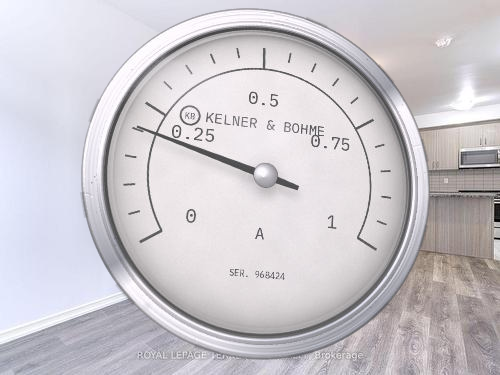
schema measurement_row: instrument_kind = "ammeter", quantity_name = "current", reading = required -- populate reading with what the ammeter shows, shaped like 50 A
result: 0.2 A
